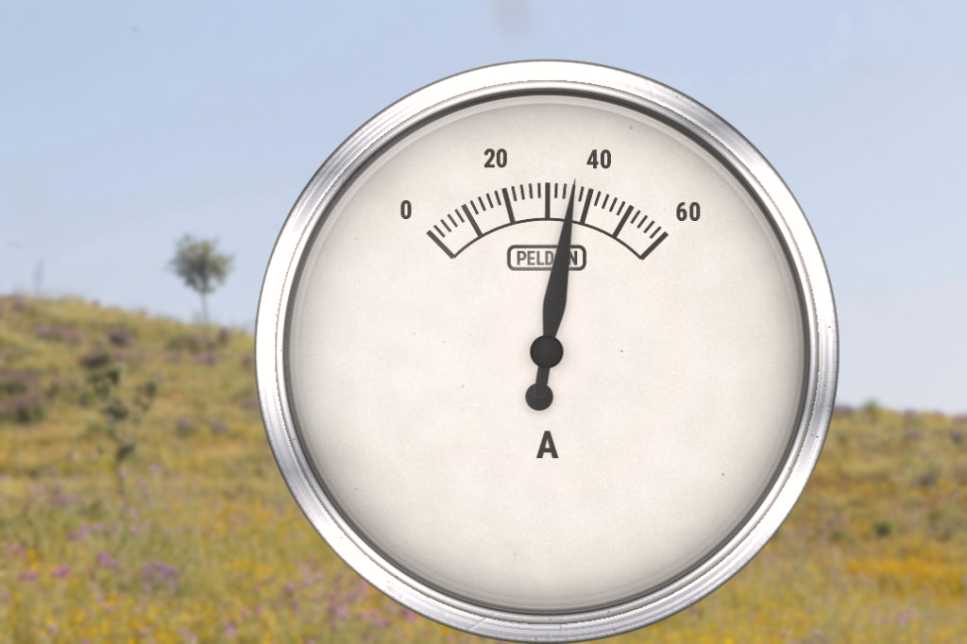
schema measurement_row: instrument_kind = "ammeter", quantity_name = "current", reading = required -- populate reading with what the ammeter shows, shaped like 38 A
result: 36 A
